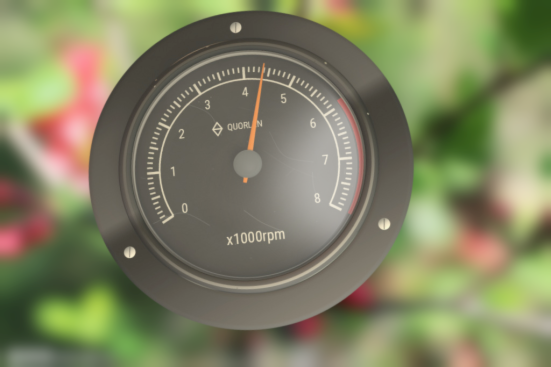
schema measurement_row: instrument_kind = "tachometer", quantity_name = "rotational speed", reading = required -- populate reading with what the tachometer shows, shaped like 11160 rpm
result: 4400 rpm
